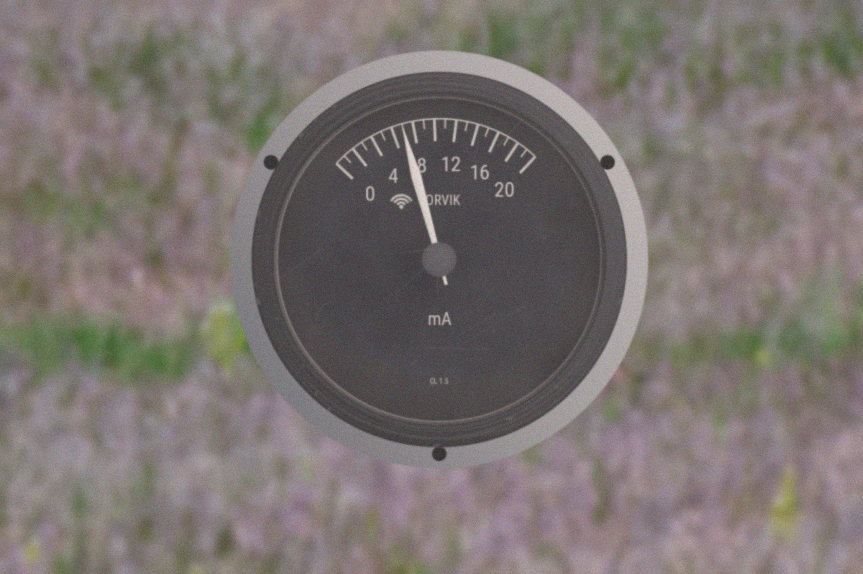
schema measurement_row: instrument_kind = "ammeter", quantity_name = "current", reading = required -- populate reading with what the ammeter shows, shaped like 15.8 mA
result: 7 mA
